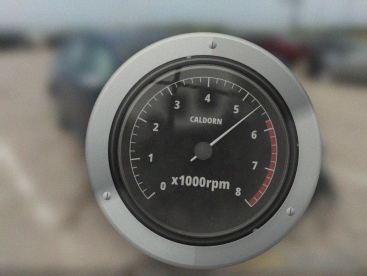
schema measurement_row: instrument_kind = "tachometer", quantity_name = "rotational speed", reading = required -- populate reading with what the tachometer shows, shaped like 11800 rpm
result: 5400 rpm
